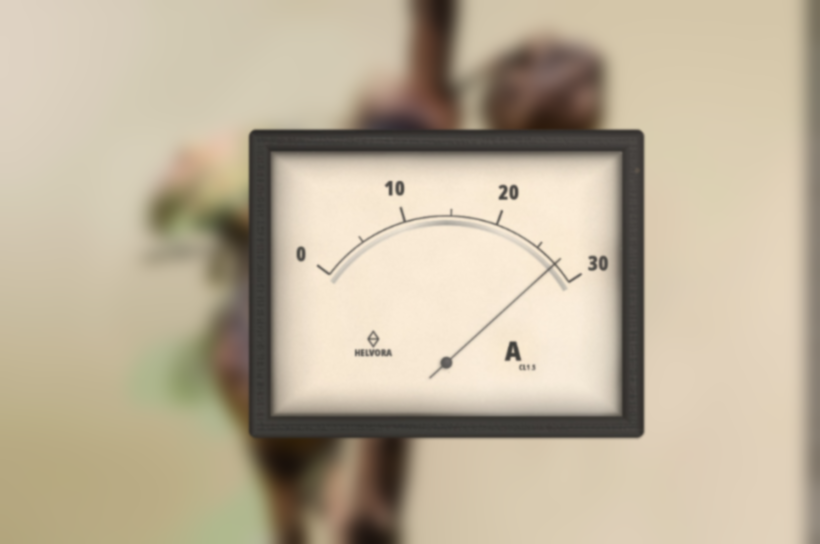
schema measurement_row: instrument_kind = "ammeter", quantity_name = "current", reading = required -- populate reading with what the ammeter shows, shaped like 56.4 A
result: 27.5 A
